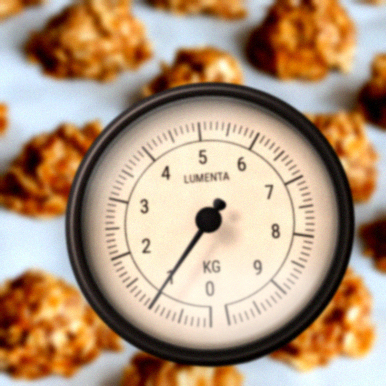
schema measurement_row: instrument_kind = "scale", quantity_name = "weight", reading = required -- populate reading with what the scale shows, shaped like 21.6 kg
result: 1 kg
